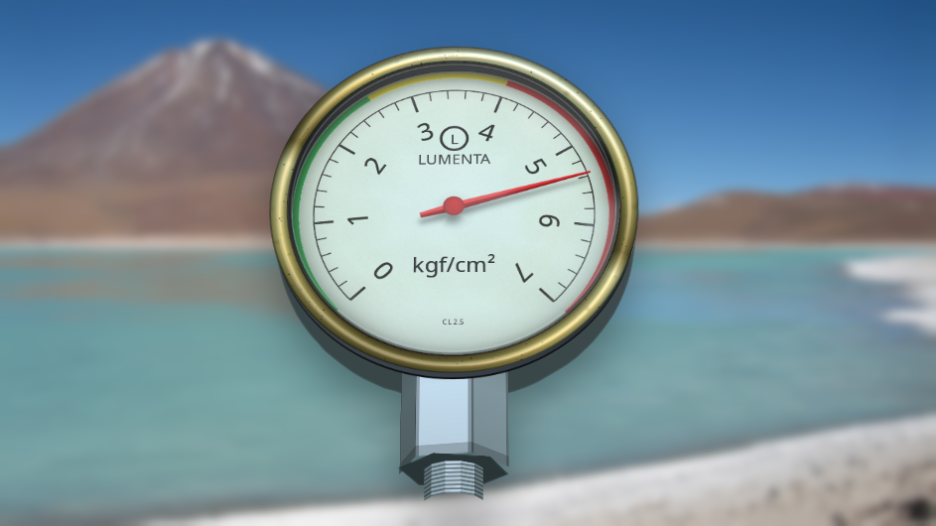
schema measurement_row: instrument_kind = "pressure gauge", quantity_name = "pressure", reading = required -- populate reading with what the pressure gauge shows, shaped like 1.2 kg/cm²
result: 5.4 kg/cm²
